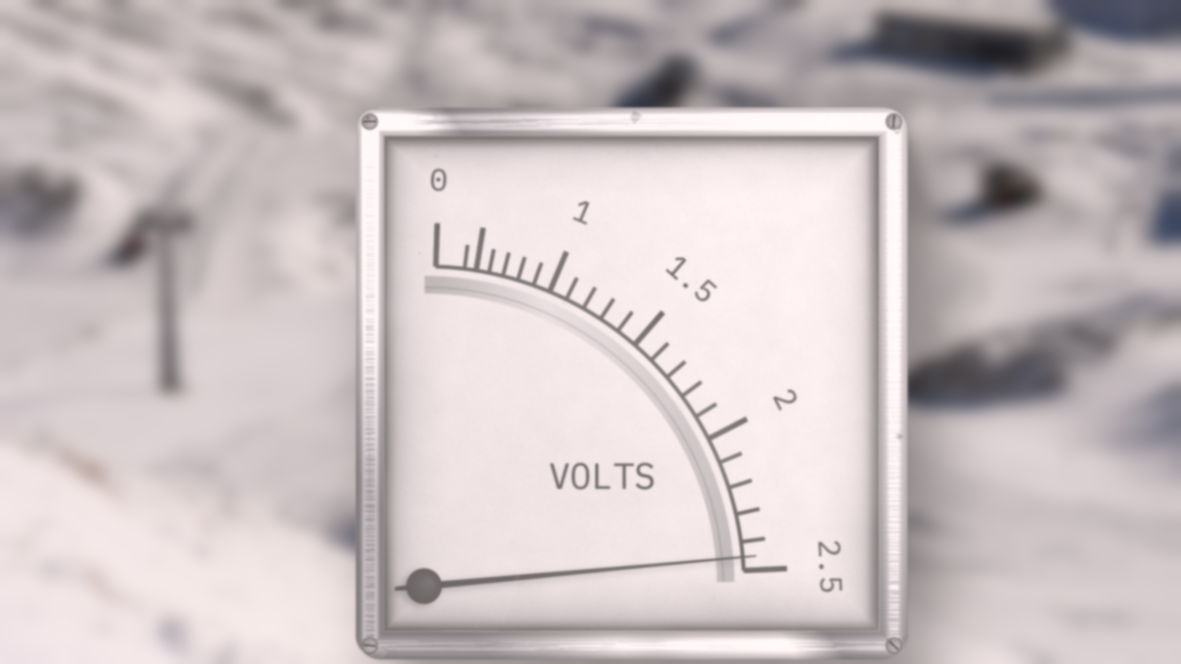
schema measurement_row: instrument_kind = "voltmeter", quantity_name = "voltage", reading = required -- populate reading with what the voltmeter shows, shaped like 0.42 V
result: 2.45 V
